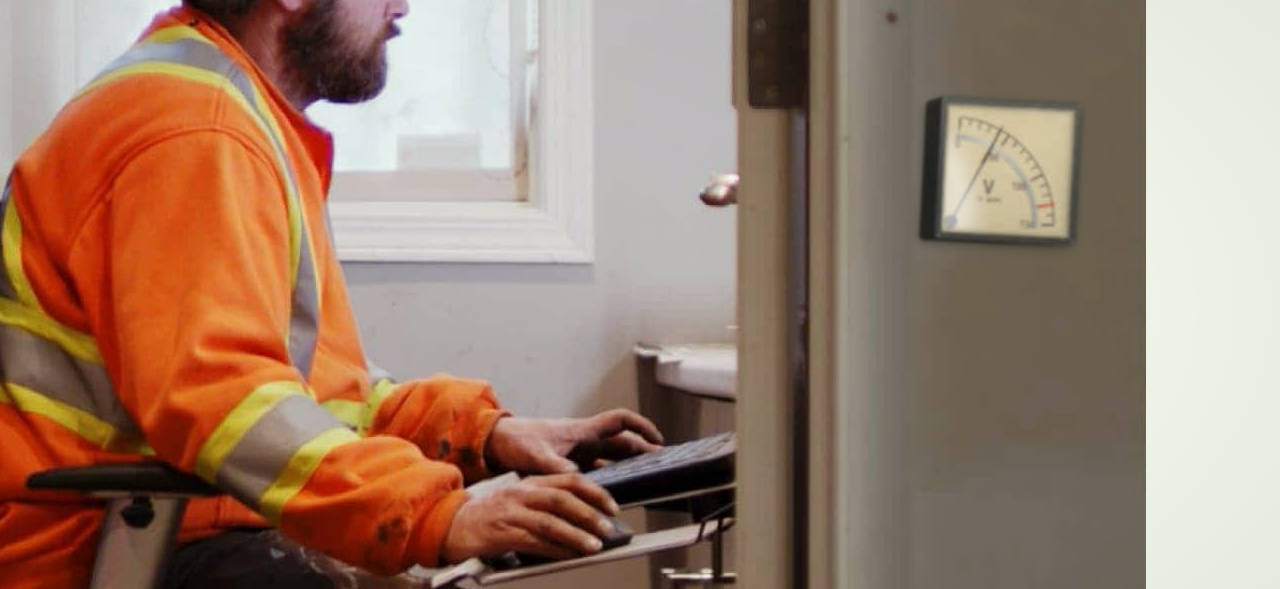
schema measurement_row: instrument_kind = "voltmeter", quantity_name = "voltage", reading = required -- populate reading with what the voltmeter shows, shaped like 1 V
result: 40 V
